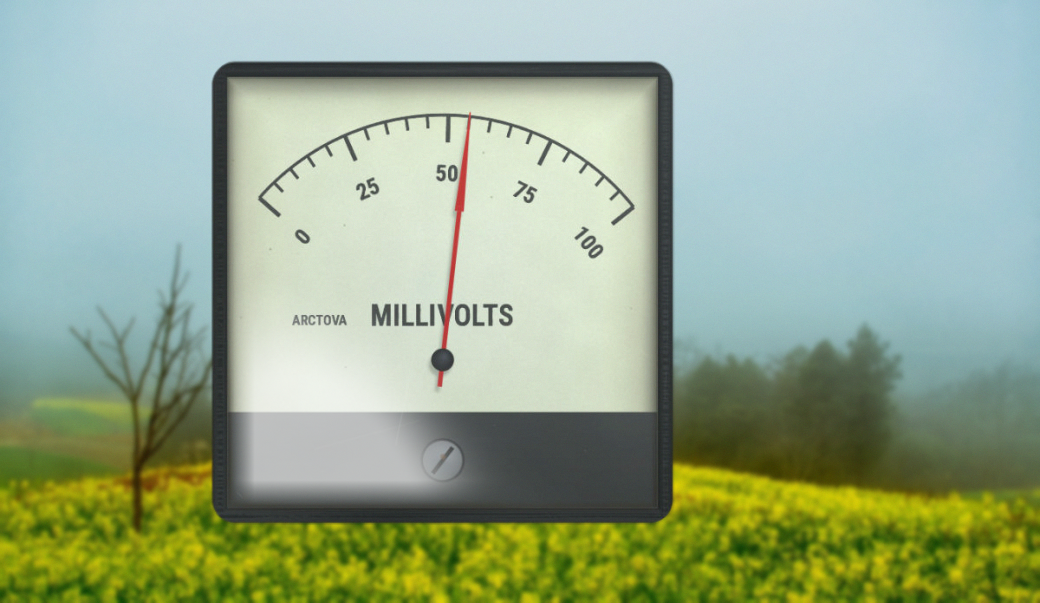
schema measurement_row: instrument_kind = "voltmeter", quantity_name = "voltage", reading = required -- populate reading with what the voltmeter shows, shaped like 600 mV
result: 55 mV
